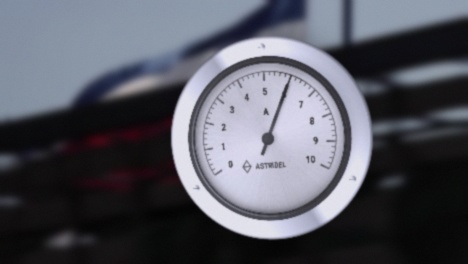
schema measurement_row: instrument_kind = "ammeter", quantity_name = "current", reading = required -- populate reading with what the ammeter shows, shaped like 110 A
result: 6 A
